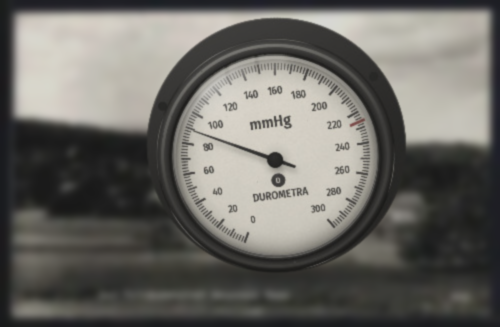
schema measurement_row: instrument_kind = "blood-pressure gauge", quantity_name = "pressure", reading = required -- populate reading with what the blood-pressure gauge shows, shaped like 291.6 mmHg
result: 90 mmHg
